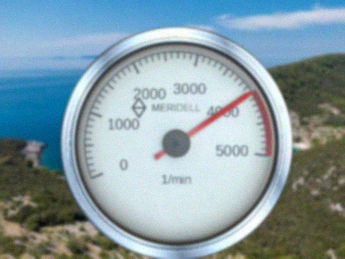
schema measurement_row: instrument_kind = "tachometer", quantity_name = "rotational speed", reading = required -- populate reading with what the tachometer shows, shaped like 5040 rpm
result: 4000 rpm
